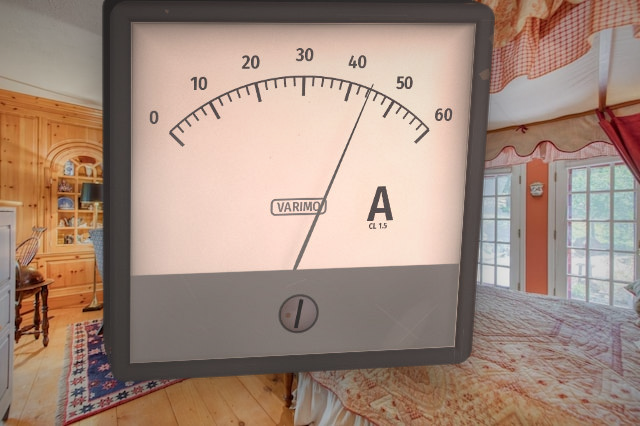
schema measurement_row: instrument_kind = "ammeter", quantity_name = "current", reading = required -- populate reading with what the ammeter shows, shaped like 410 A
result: 44 A
